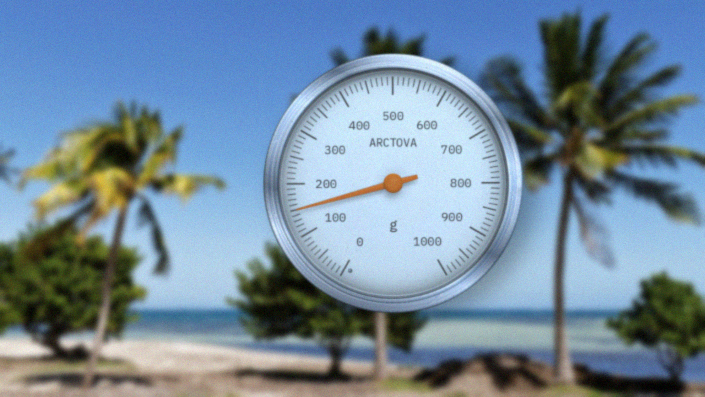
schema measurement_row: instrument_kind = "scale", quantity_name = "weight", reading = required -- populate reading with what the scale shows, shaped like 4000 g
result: 150 g
